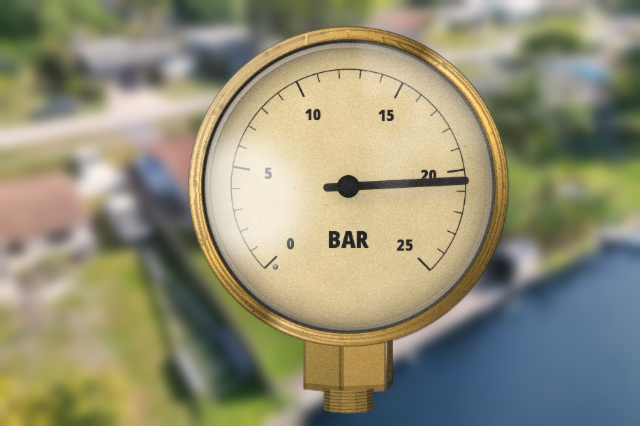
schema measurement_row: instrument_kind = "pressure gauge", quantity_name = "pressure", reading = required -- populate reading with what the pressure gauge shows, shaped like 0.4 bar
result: 20.5 bar
